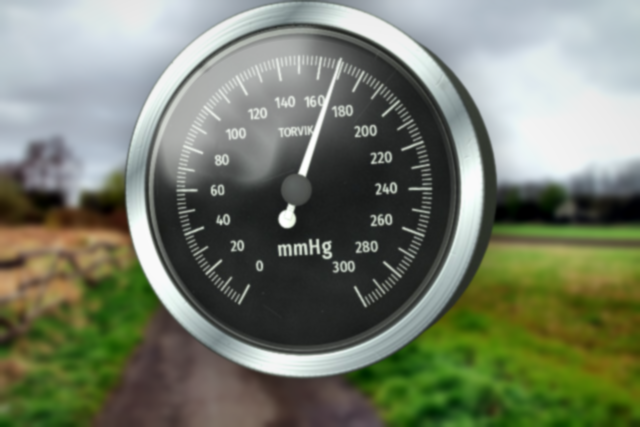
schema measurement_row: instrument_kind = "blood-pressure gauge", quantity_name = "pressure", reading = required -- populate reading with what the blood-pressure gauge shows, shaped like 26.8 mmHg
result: 170 mmHg
